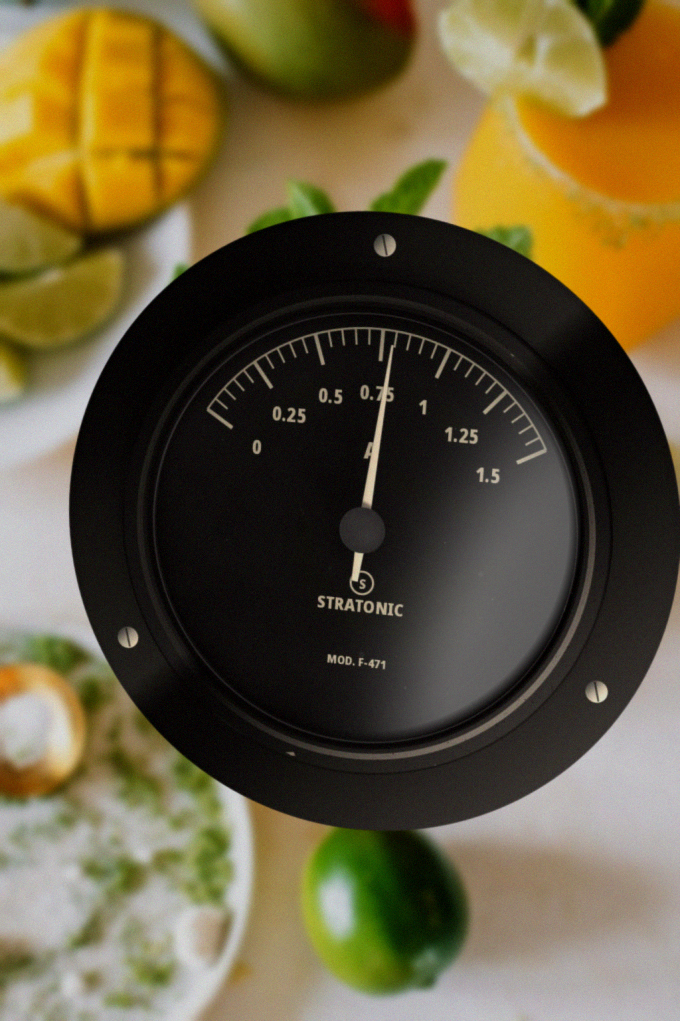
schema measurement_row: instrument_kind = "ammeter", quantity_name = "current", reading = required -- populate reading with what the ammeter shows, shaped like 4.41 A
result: 0.8 A
